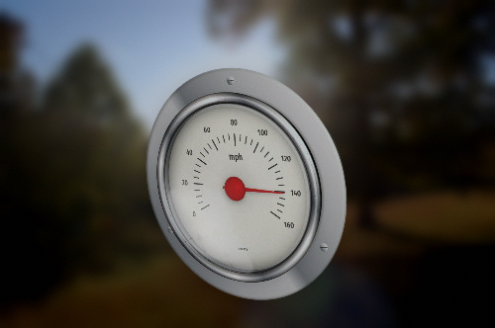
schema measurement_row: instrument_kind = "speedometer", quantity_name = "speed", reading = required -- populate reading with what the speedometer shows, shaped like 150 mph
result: 140 mph
